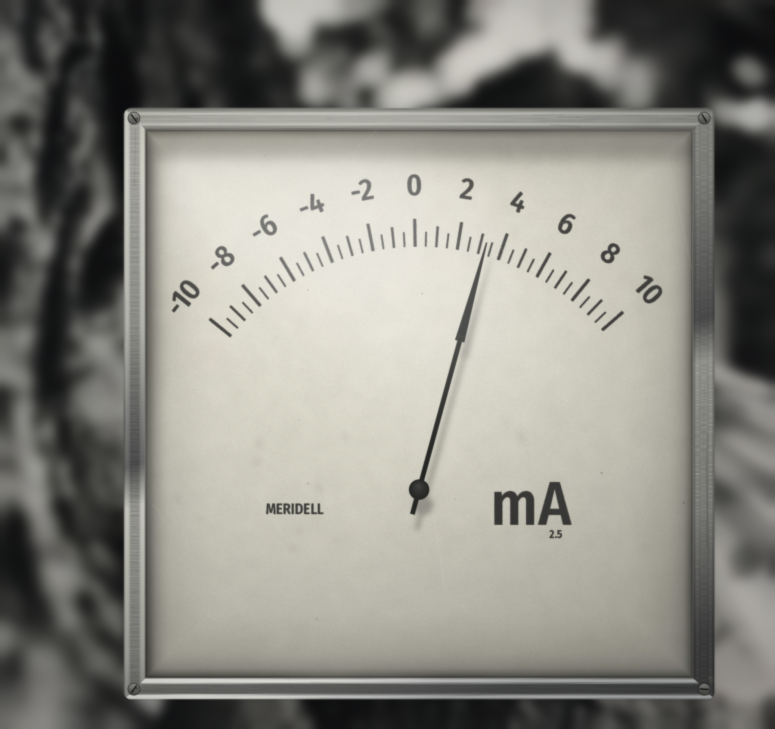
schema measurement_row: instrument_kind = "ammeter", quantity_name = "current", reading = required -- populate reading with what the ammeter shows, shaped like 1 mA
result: 3.25 mA
